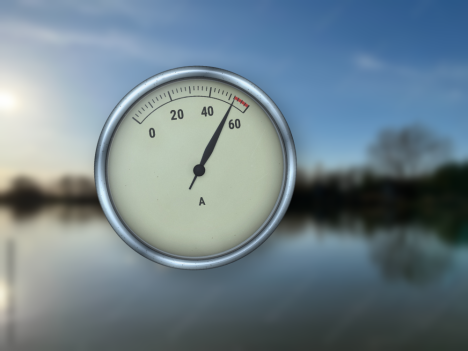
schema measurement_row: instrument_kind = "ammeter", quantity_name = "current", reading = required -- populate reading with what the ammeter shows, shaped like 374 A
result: 52 A
